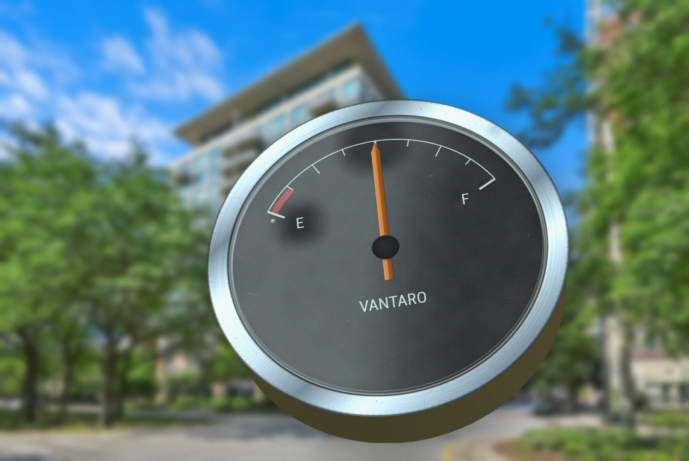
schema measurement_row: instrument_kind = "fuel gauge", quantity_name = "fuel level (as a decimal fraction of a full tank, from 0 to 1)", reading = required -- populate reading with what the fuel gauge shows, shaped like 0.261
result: 0.5
